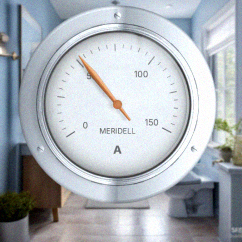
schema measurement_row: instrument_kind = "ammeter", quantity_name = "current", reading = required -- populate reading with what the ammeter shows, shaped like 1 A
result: 52.5 A
